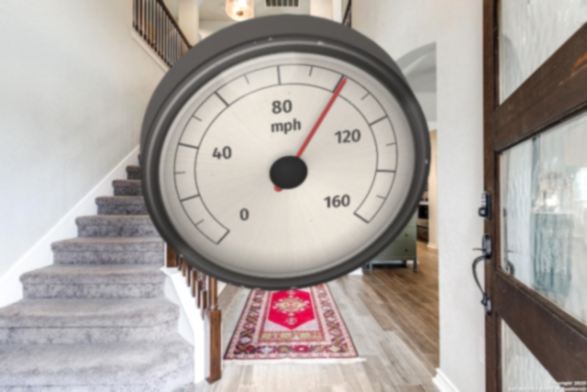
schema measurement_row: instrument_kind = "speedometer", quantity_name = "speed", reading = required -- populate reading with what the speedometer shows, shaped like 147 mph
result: 100 mph
